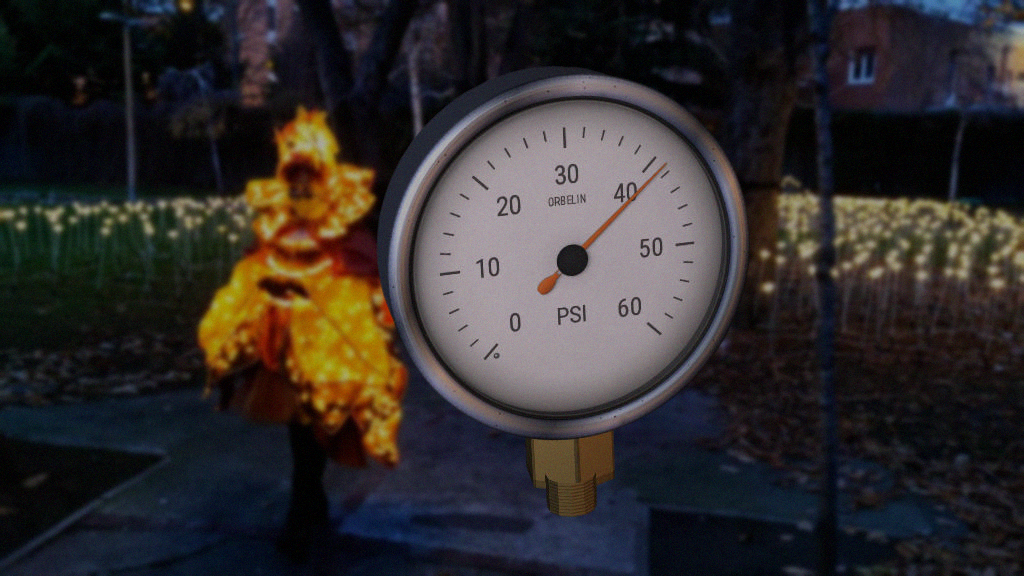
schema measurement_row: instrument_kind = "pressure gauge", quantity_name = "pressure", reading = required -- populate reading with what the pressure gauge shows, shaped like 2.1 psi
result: 41 psi
